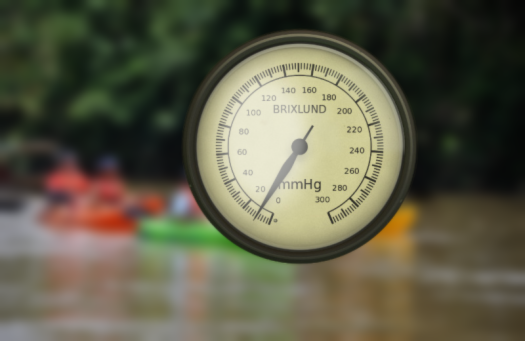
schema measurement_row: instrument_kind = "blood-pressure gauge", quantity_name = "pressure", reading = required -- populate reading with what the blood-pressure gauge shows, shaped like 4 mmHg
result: 10 mmHg
